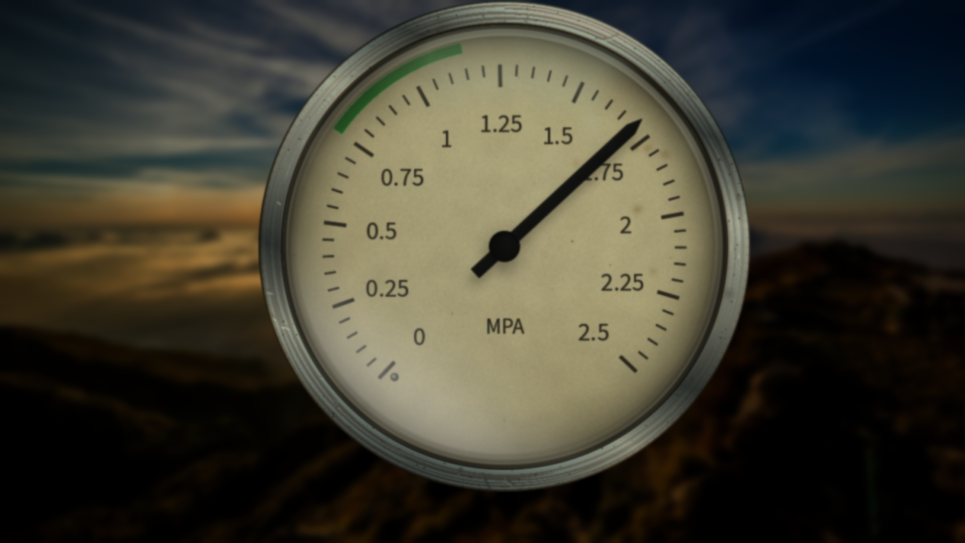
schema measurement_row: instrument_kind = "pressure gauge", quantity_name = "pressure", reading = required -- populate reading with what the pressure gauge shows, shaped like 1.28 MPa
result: 1.7 MPa
